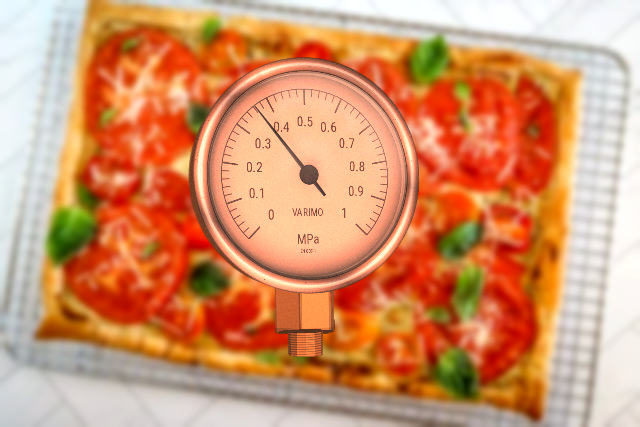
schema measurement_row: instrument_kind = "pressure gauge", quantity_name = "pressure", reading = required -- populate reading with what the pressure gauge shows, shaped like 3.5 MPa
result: 0.36 MPa
